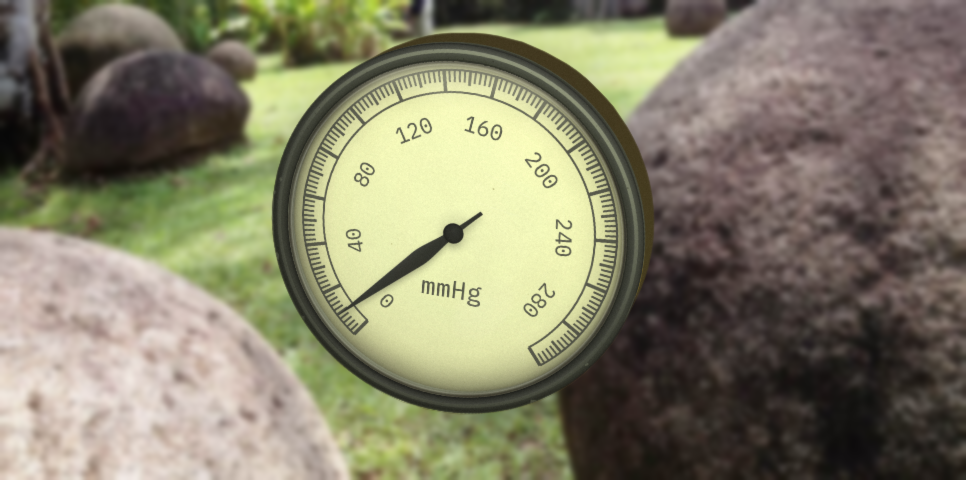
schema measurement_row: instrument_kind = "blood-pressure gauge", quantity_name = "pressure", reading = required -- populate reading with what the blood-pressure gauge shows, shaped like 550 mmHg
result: 10 mmHg
